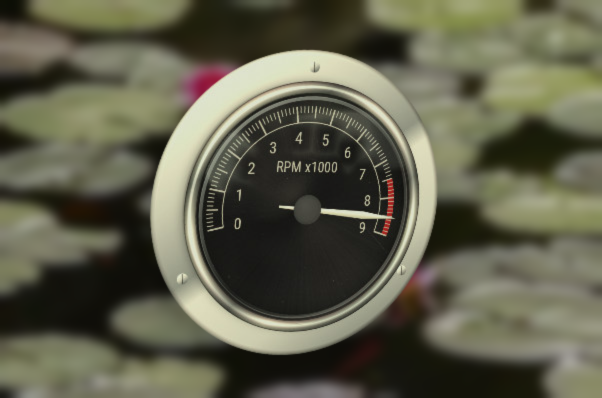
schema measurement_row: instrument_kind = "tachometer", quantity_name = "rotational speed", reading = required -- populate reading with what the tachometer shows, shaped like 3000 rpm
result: 8500 rpm
